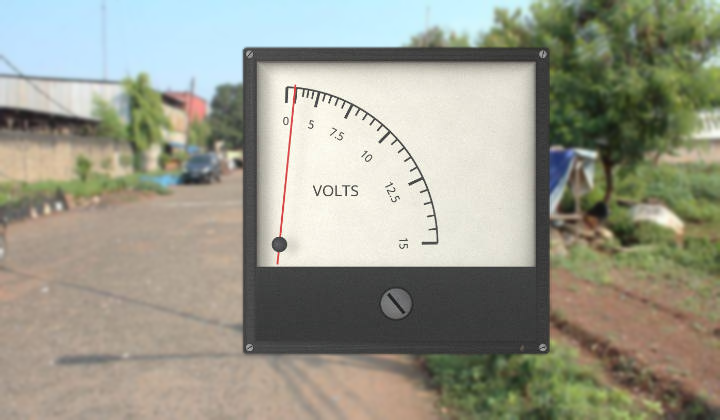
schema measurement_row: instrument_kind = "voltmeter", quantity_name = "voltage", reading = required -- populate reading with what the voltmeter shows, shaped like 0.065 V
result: 2.5 V
